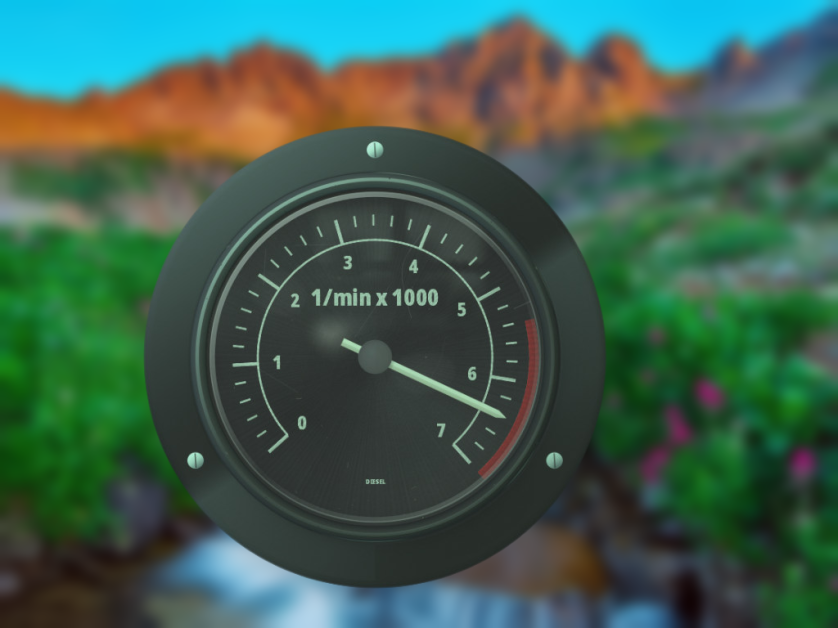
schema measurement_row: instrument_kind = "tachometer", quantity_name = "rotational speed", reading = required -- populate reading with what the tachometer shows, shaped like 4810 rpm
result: 6400 rpm
